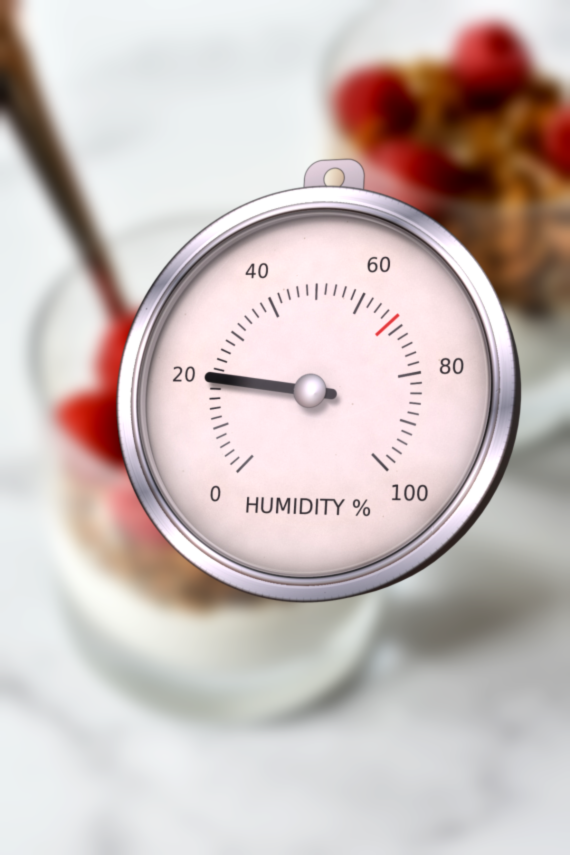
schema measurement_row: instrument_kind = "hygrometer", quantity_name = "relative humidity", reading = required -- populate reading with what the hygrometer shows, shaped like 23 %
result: 20 %
